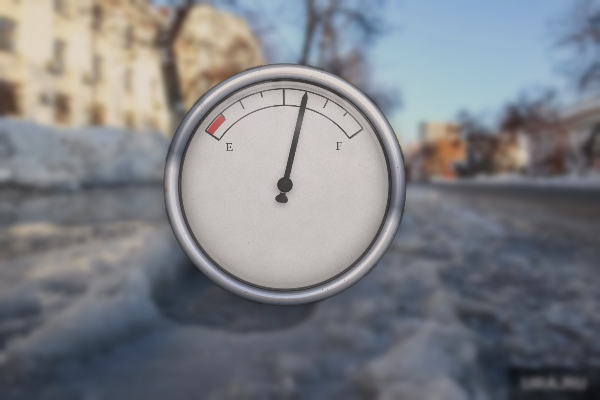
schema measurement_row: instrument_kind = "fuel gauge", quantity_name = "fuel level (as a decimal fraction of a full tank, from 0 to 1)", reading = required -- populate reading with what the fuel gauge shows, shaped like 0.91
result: 0.625
